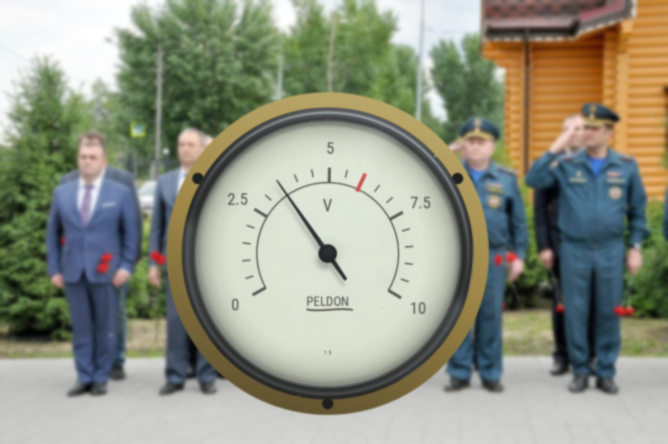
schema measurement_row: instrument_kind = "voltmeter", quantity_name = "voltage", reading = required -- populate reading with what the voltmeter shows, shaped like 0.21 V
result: 3.5 V
